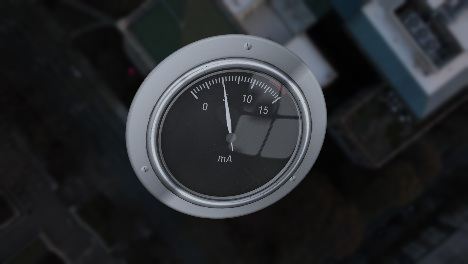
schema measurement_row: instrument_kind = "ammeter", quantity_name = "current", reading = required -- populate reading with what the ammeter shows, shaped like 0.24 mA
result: 5 mA
